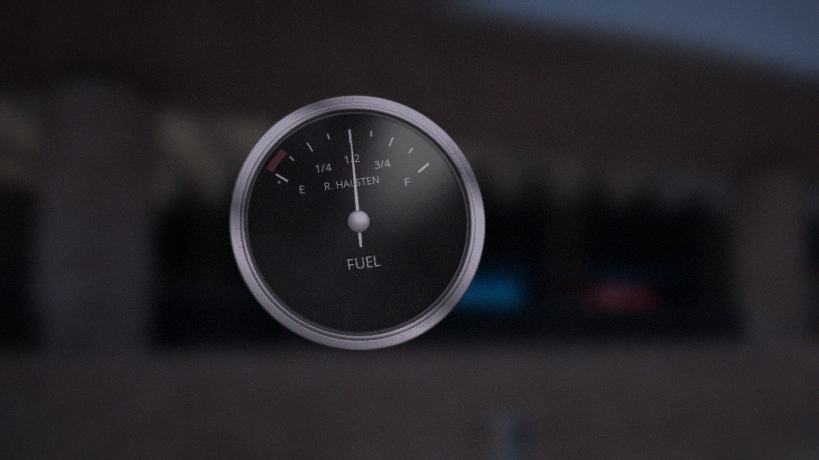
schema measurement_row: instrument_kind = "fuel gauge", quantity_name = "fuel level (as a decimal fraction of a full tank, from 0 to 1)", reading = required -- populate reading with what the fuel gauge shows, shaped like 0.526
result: 0.5
